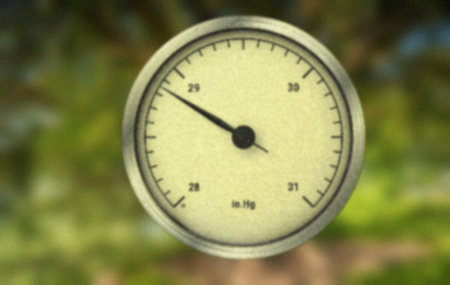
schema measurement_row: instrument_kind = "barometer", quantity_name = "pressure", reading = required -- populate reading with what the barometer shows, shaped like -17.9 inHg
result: 28.85 inHg
